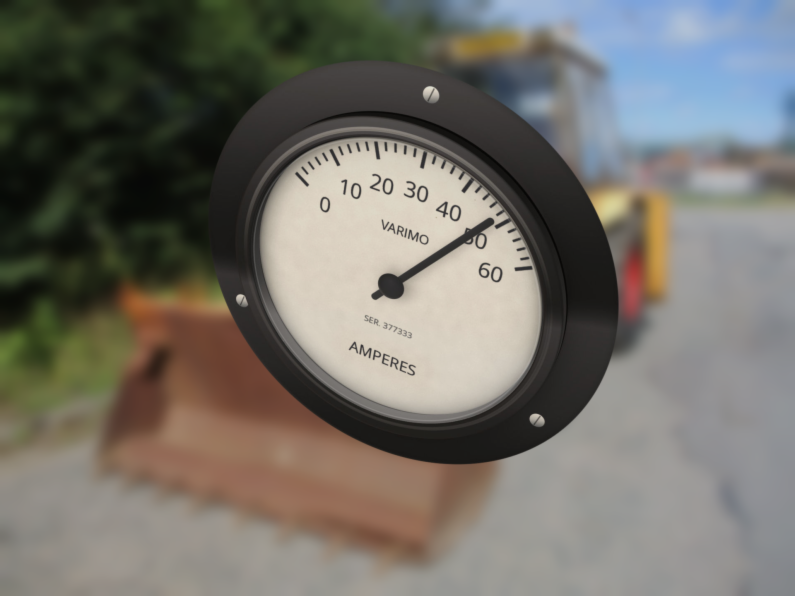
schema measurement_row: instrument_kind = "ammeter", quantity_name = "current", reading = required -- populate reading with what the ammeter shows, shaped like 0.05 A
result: 48 A
